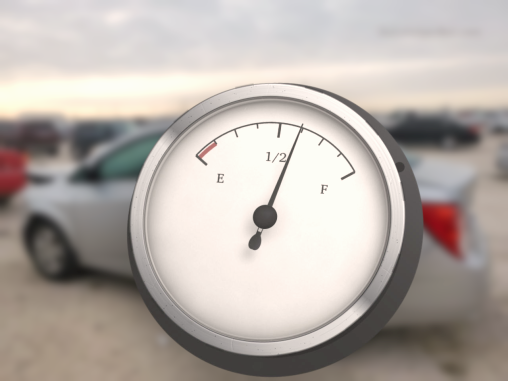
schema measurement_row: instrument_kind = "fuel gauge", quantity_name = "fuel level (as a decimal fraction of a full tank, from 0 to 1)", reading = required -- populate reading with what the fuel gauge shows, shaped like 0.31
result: 0.625
